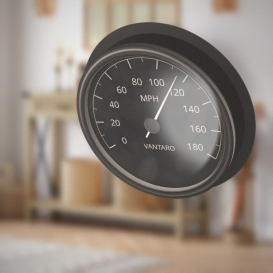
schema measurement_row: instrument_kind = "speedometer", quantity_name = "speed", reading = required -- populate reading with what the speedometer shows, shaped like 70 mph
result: 115 mph
